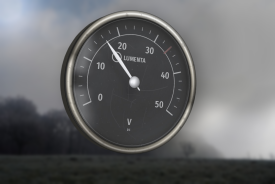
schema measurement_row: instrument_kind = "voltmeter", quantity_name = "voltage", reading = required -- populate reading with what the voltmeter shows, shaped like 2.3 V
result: 16 V
